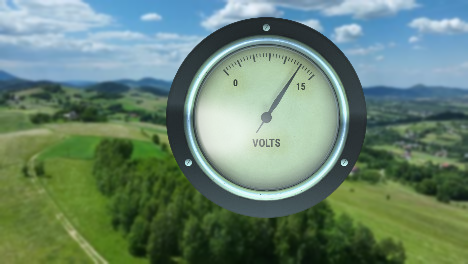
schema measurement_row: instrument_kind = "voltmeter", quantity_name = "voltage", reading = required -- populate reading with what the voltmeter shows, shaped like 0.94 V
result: 12.5 V
